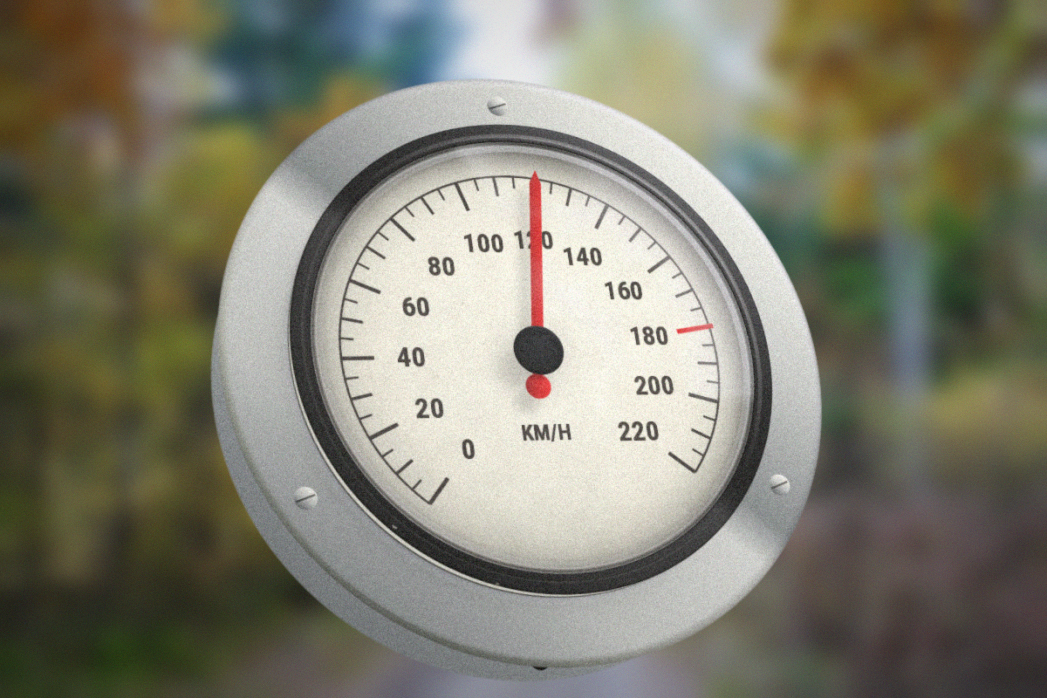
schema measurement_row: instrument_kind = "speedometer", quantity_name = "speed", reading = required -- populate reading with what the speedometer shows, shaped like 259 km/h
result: 120 km/h
